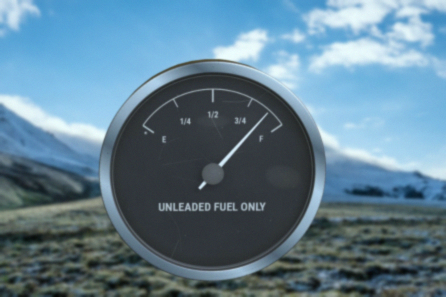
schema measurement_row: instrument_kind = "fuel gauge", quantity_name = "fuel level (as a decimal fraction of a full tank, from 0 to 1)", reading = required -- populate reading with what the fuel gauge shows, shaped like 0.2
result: 0.875
